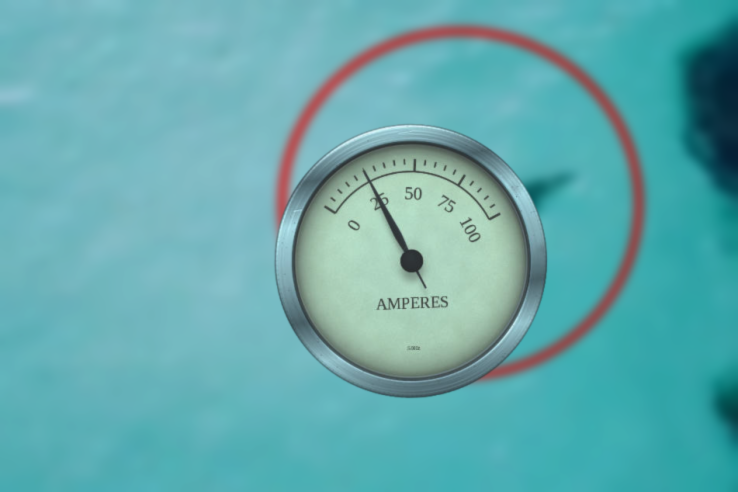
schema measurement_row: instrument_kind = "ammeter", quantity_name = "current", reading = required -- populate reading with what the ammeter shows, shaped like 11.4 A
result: 25 A
